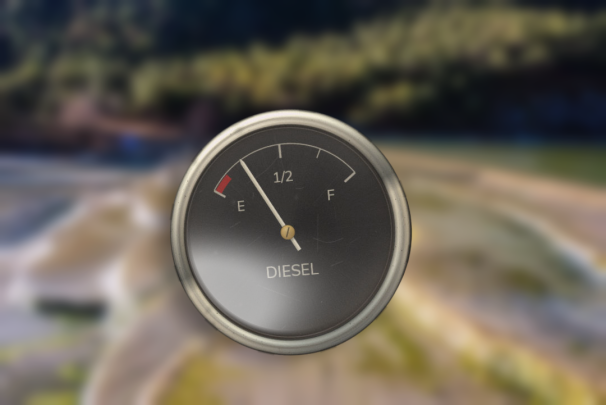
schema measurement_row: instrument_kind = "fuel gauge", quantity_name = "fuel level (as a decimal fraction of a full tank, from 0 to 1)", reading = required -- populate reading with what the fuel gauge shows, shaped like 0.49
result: 0.25
